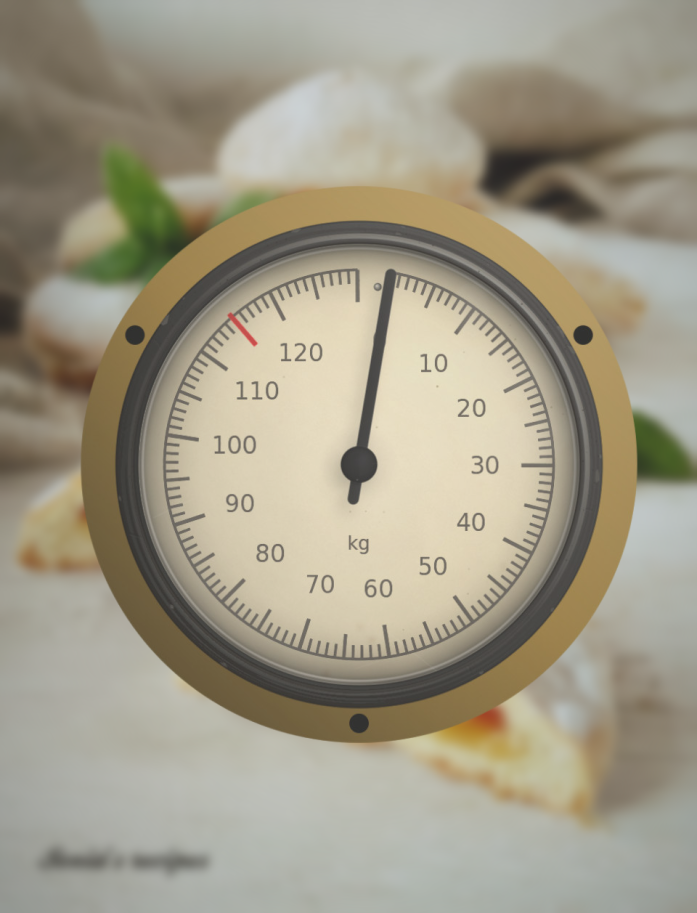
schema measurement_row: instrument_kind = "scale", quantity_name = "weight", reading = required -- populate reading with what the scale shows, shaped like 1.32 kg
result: 0 kg
